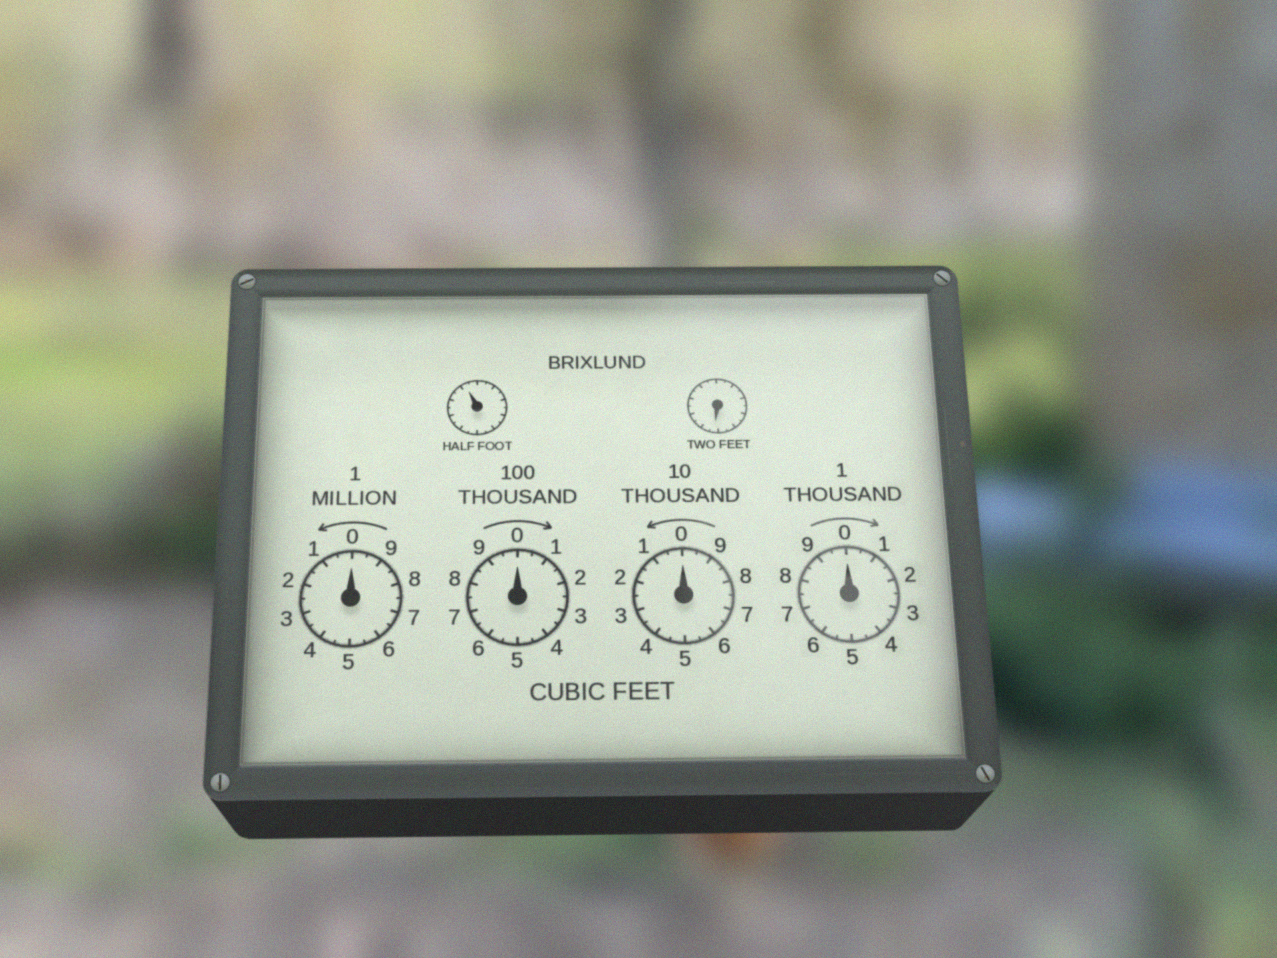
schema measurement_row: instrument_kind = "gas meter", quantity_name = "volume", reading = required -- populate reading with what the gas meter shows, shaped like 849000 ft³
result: 0 ft³
